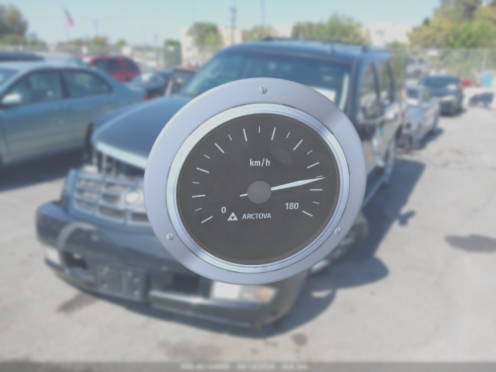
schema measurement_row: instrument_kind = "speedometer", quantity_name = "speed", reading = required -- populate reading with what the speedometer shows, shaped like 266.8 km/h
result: 150 km/h
